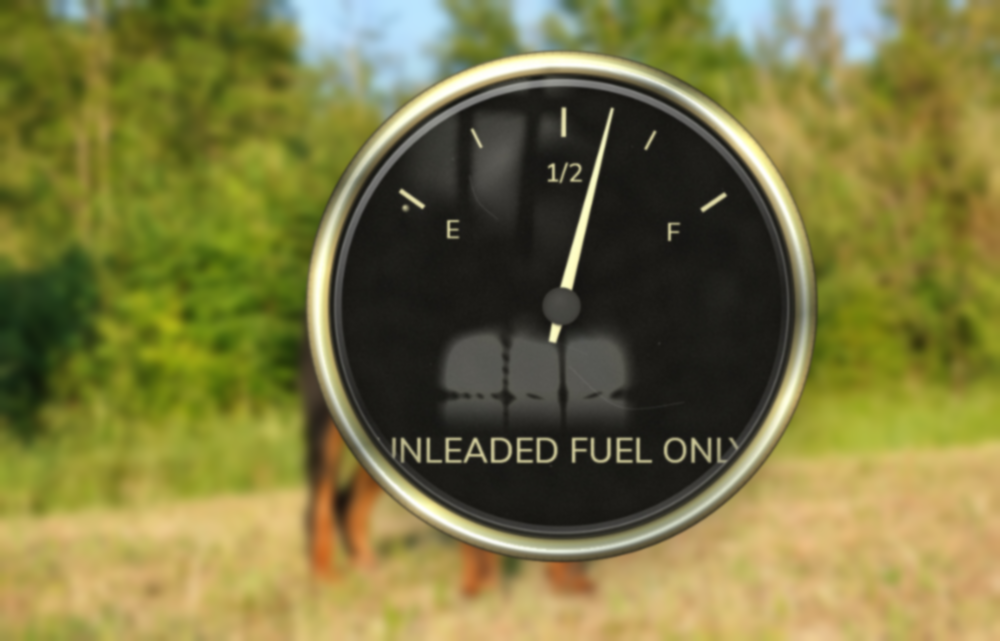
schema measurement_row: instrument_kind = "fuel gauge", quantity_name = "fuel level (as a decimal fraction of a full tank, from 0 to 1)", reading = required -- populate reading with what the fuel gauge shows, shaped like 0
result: 0.625
